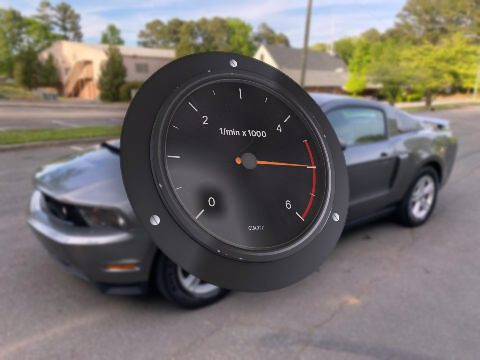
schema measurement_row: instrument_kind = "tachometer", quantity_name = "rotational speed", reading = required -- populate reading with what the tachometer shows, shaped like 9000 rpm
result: 5000 rpm
